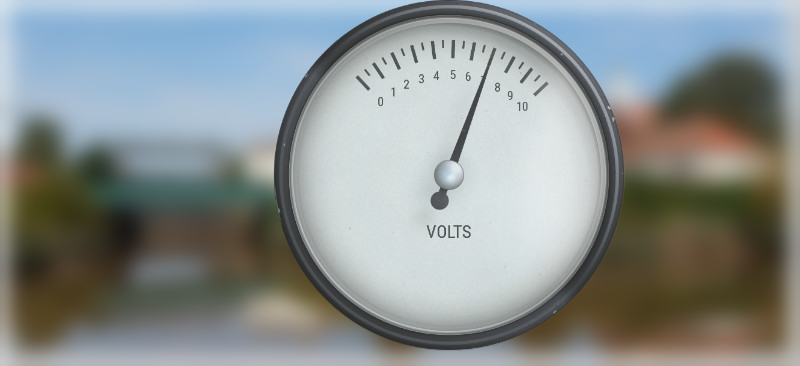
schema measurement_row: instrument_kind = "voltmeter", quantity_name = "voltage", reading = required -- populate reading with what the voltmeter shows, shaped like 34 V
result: 7 V
